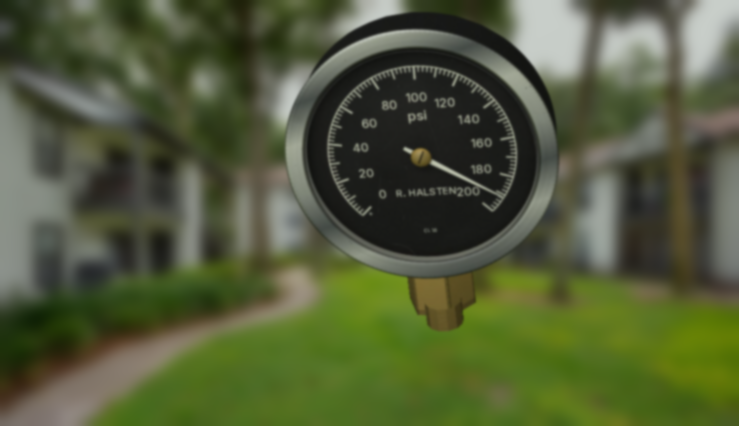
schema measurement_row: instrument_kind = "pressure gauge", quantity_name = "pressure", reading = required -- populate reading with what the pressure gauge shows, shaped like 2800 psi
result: 190 psi
